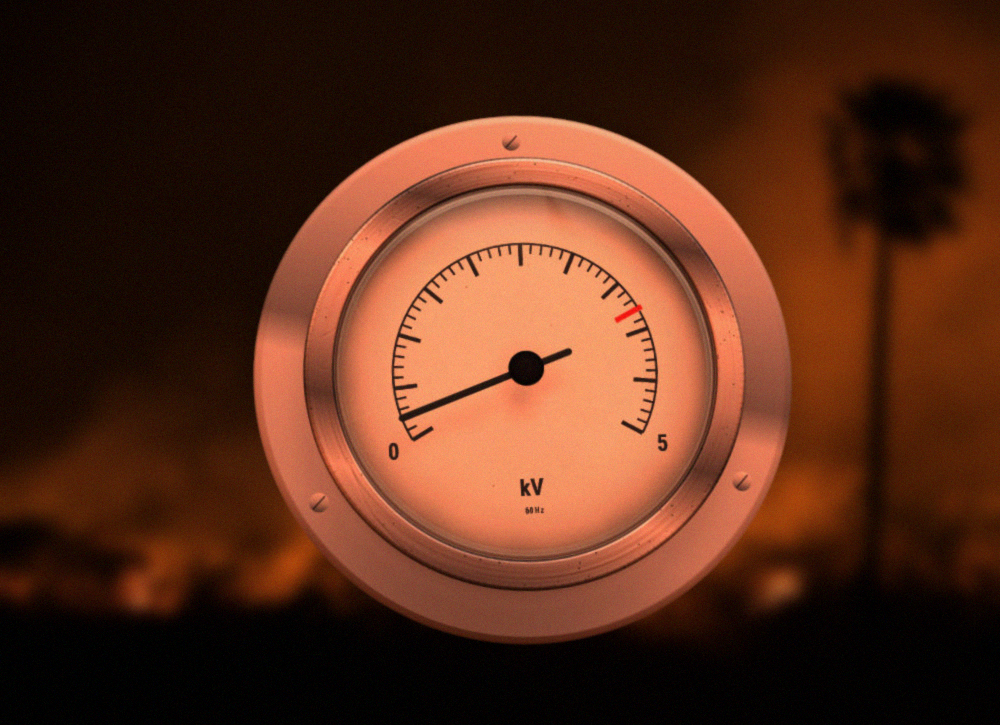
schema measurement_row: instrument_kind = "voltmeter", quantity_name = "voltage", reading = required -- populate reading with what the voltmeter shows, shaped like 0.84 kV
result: 0.2 kV
